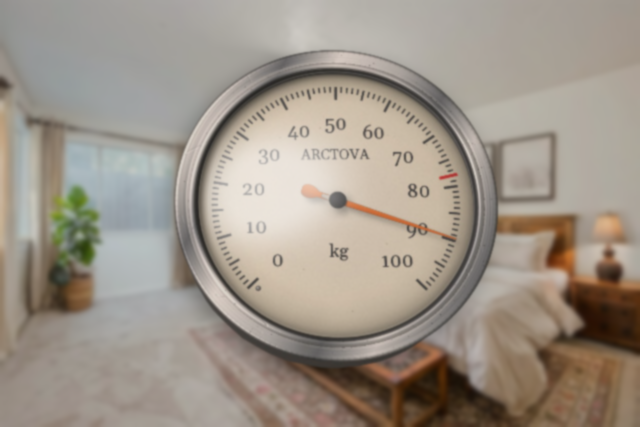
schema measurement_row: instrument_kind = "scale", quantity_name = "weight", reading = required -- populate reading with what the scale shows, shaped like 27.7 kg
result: 90 kg
